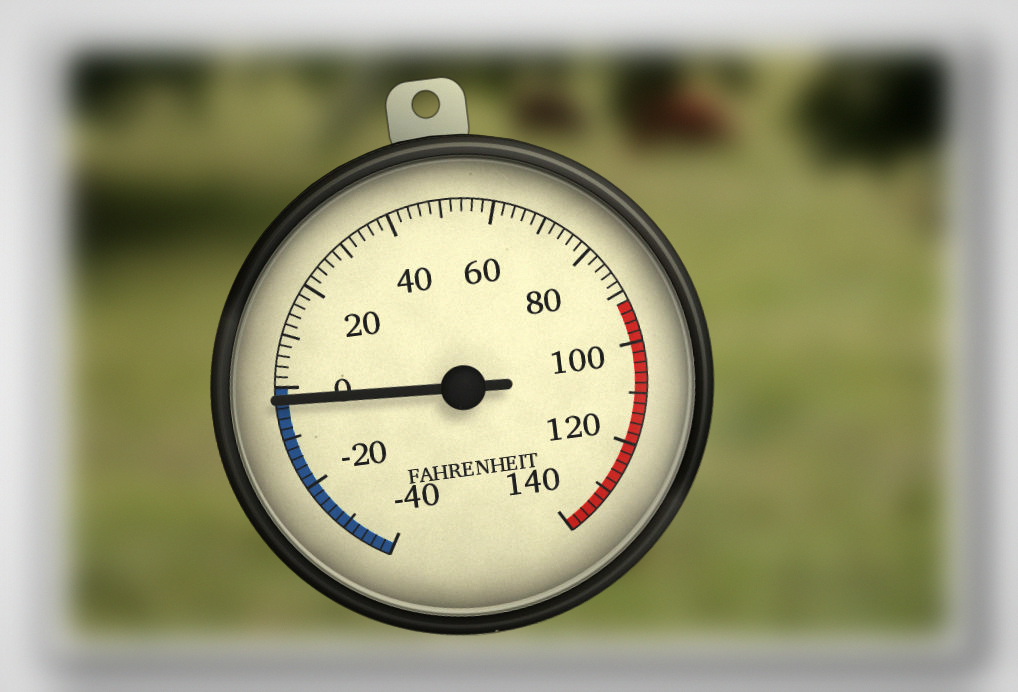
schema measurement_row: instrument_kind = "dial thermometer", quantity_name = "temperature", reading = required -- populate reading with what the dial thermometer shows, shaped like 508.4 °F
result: -2 °F
